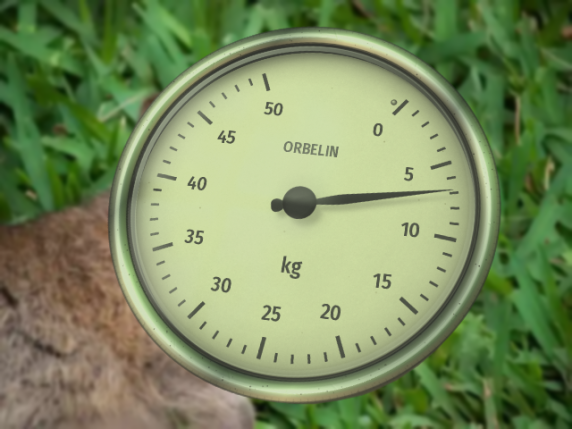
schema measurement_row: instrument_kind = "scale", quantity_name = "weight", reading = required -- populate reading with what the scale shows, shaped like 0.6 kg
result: 7 kg
